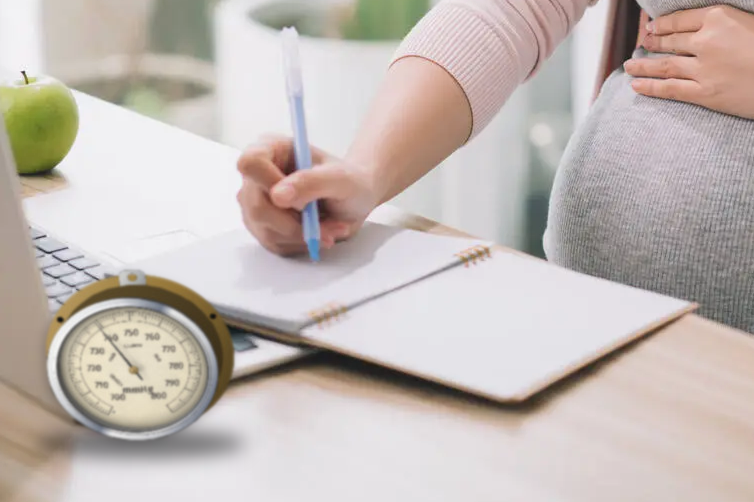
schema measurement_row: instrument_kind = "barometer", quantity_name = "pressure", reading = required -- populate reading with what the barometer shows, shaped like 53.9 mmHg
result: 740 mmHg
